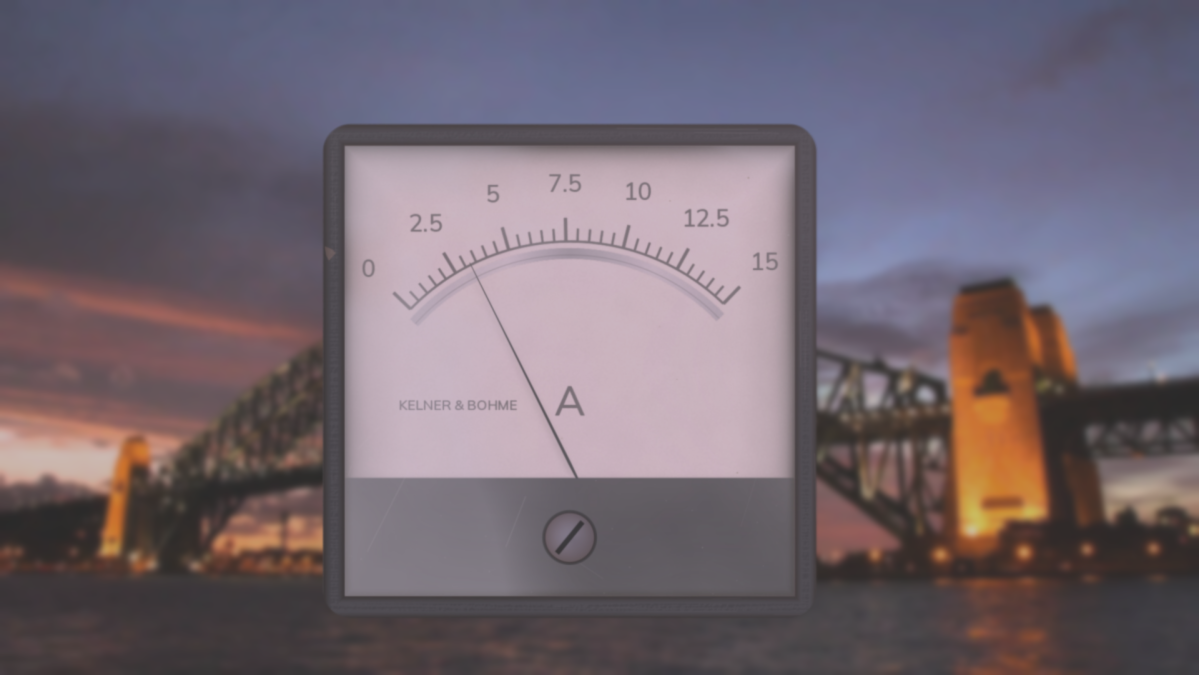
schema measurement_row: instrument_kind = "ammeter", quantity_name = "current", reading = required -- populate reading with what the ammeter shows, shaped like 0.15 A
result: 3.25 A
